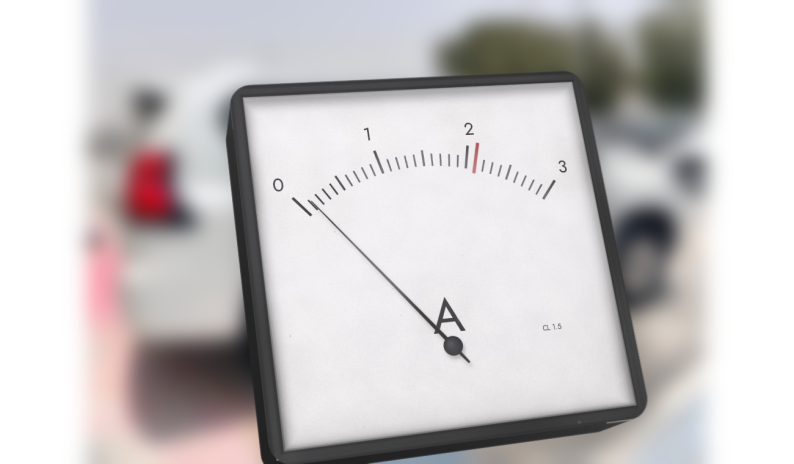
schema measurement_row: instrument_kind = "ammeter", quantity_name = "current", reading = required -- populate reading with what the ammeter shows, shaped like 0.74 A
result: 0.1 A
